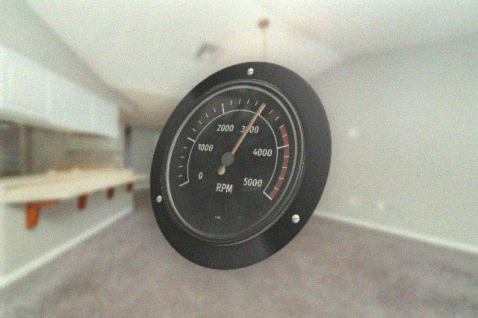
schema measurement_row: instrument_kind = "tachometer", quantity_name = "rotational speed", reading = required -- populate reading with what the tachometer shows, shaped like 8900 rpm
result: 3000 rpm
